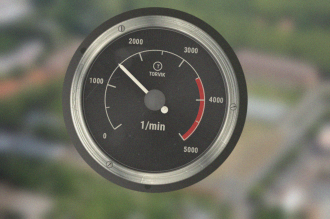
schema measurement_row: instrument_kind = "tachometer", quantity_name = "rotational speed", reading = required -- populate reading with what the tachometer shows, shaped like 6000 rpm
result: 1500 rpm
